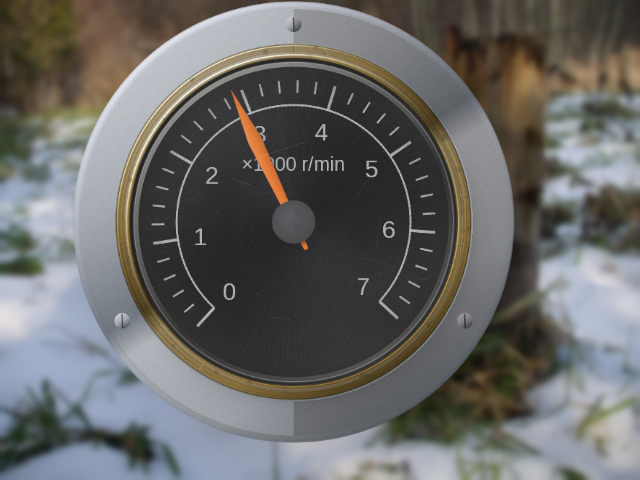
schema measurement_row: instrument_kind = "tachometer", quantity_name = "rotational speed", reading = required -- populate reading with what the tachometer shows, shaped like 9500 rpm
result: 2900 rpm
